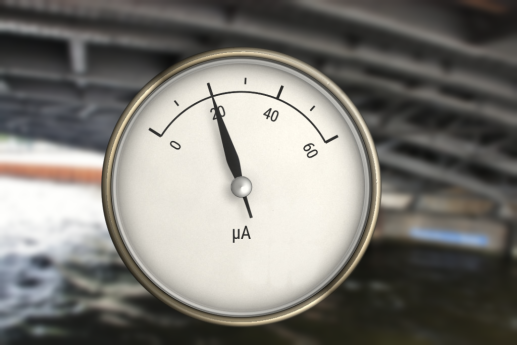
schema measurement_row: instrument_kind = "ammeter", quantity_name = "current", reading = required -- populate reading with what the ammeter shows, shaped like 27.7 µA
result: 20 µA
